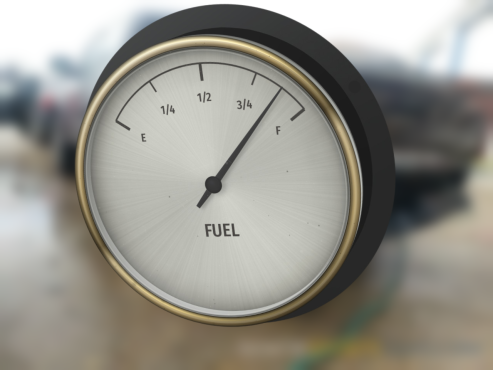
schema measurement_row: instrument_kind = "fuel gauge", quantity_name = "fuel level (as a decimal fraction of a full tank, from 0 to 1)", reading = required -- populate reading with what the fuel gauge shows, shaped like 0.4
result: 0.875
